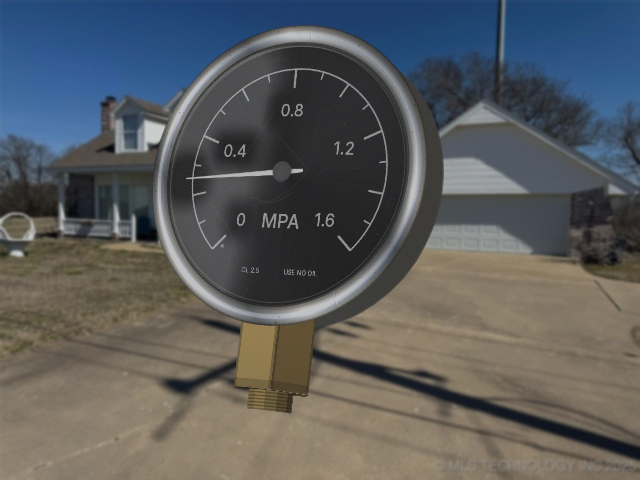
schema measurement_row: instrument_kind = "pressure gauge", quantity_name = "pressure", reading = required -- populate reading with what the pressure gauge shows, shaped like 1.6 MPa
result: 0.25 MPa
